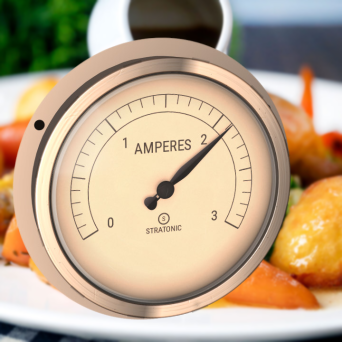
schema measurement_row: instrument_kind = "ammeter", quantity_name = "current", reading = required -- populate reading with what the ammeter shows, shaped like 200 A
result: 2.1 A
